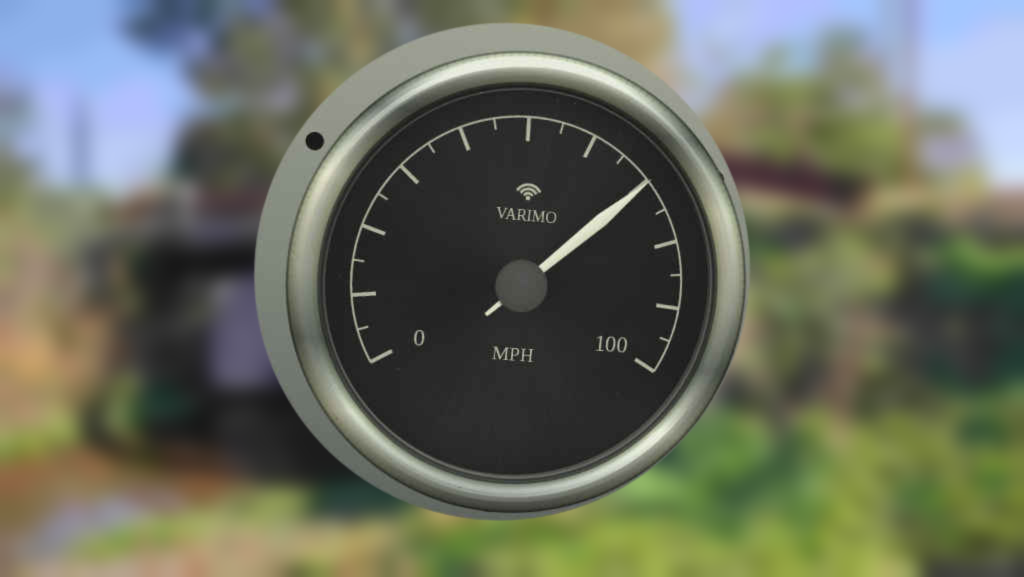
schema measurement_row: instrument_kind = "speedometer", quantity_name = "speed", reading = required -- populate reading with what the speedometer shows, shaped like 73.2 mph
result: 70 mph
